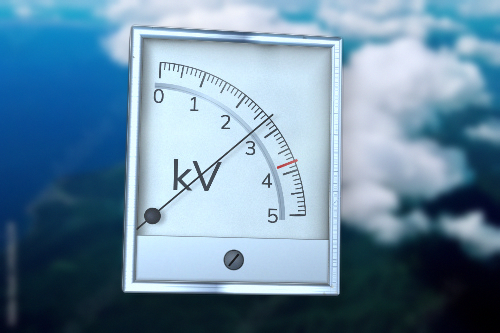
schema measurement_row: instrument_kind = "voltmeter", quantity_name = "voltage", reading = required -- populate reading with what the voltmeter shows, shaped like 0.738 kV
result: 2.7 kV
